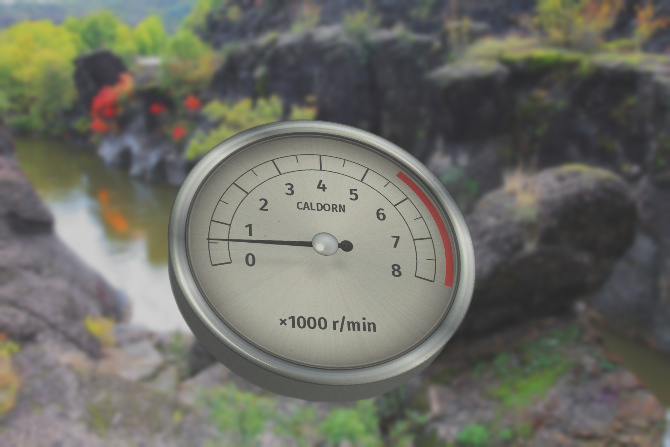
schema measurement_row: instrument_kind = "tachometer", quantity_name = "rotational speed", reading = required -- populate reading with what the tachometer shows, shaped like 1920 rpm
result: 500 rpm
